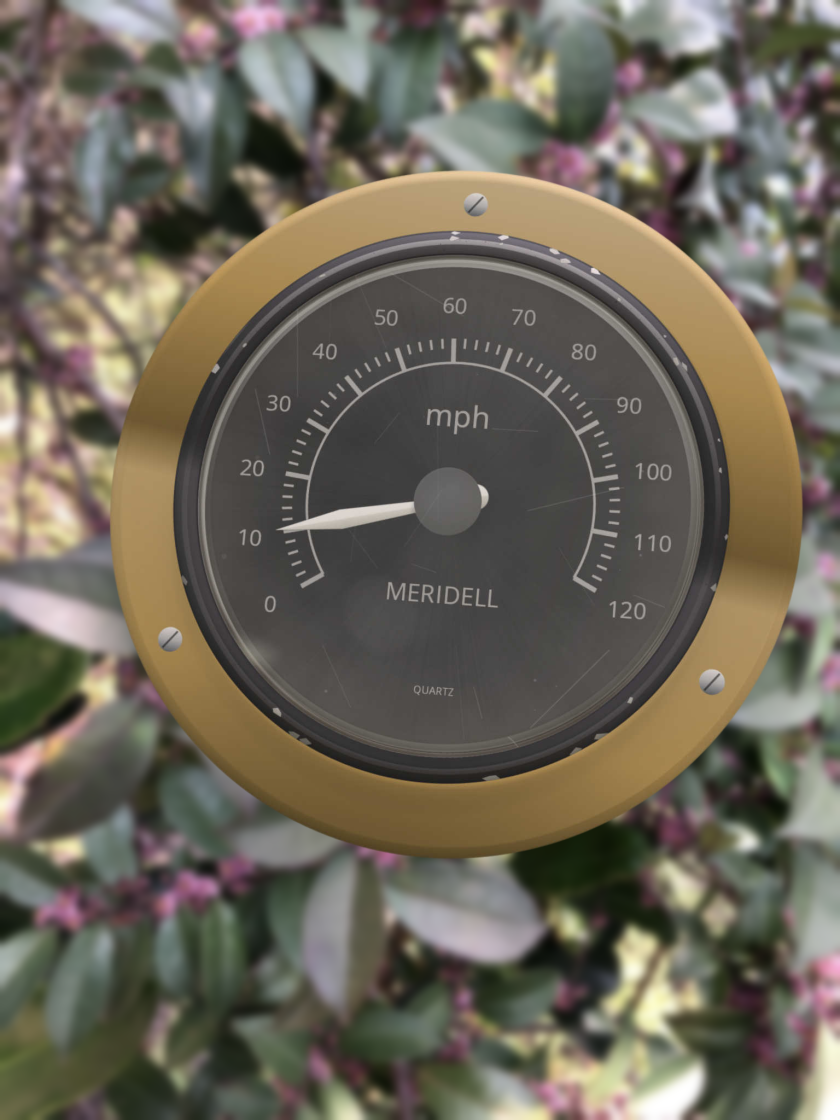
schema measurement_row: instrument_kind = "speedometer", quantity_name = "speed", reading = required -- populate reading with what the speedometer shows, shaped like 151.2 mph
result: 10 mph
